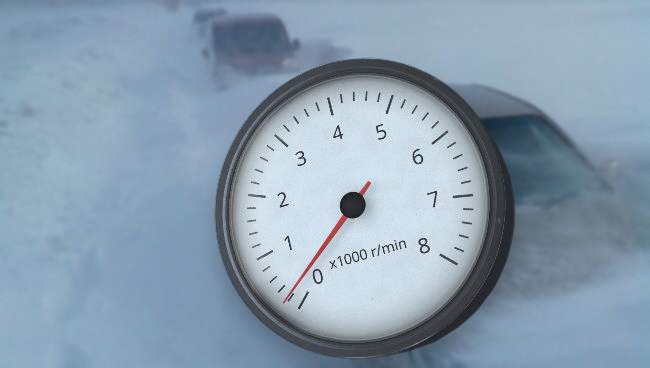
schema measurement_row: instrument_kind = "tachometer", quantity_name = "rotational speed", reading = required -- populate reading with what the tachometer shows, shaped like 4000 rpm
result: 200 rpm
